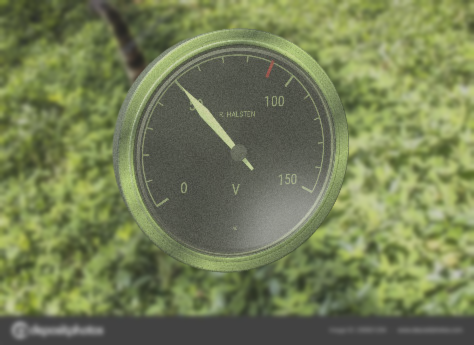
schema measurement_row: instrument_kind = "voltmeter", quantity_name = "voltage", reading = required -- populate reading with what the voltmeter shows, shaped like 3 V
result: 50 V
